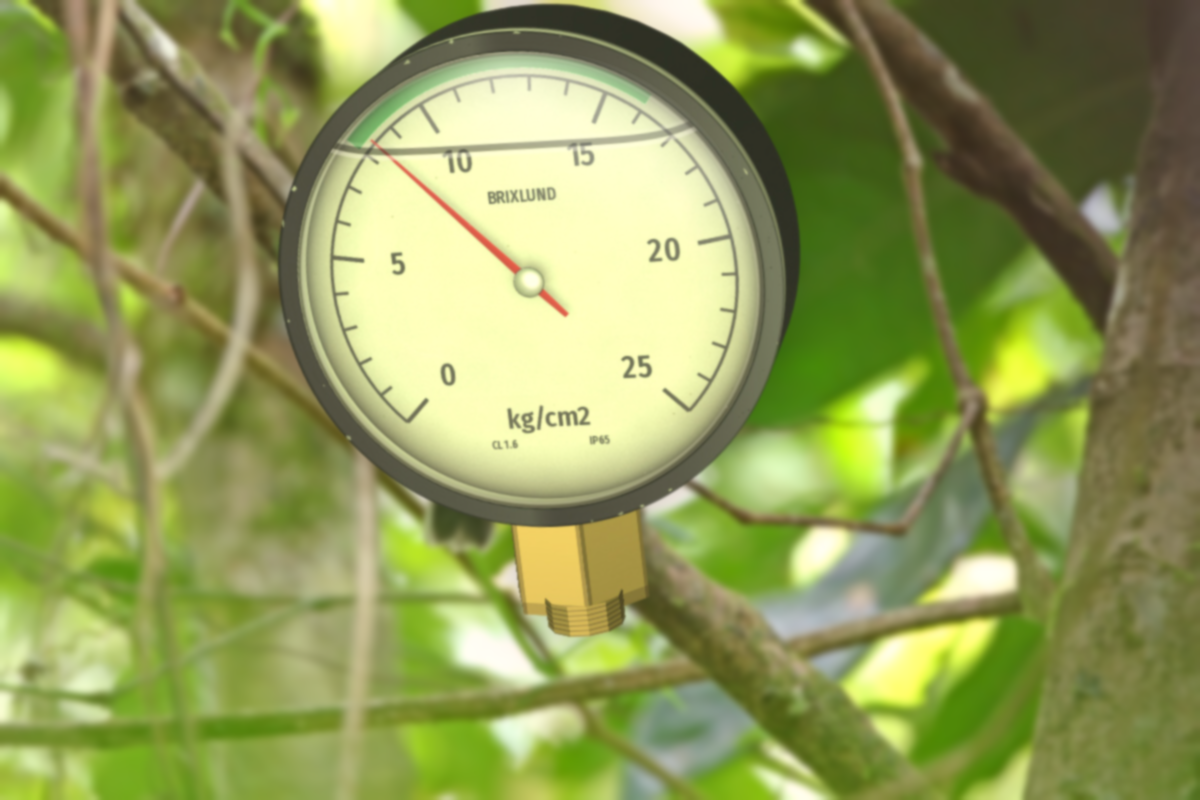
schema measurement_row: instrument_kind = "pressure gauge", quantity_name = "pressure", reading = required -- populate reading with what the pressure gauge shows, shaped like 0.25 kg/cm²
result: 8.5 kg/cm²
